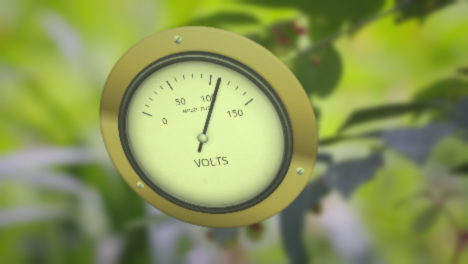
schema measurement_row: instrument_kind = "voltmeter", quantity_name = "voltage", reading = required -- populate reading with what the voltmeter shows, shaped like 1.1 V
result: 110 V
